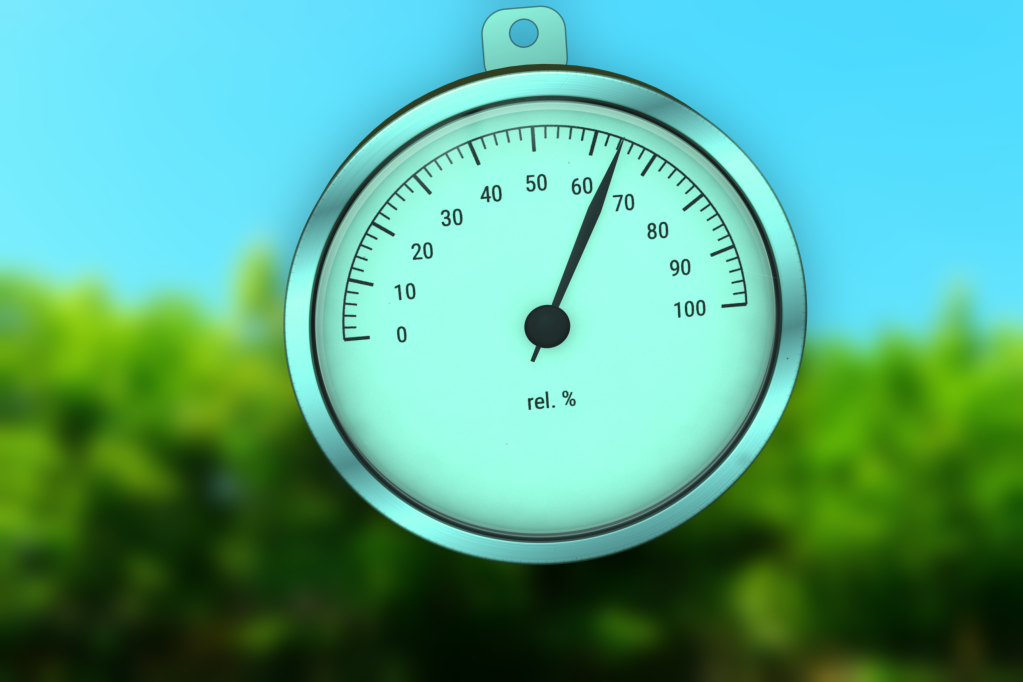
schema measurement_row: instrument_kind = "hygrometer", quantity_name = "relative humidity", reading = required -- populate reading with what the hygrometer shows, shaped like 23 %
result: 64 %
